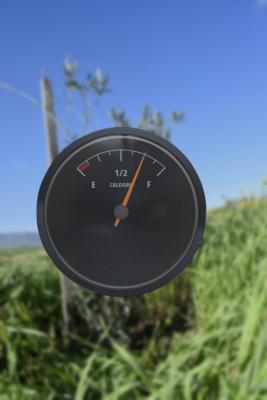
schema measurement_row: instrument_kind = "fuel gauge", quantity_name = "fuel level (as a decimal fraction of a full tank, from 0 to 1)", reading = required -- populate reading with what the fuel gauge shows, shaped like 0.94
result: 0.75
